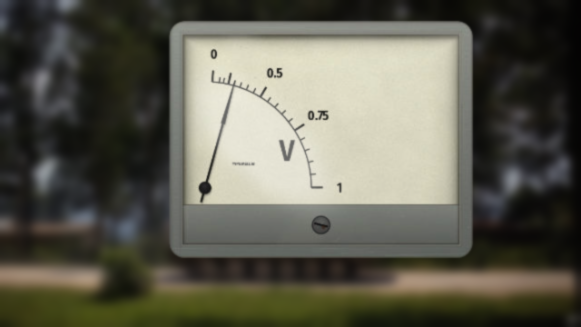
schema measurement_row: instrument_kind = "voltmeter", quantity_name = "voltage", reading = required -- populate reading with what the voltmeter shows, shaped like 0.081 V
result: 0.3 V
